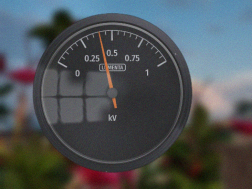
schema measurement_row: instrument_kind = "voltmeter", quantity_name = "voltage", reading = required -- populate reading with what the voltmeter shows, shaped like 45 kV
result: 0.4 kV
